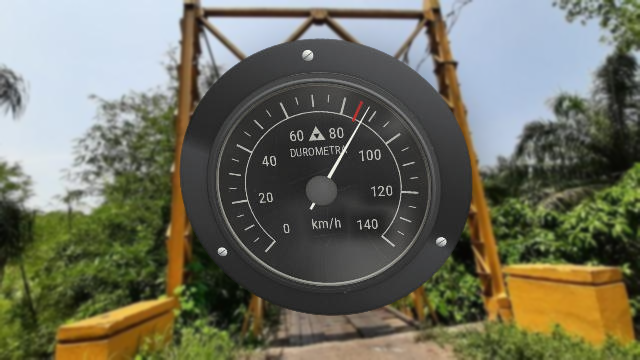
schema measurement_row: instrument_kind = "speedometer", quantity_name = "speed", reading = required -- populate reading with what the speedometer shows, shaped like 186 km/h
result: 87.5 km/h
